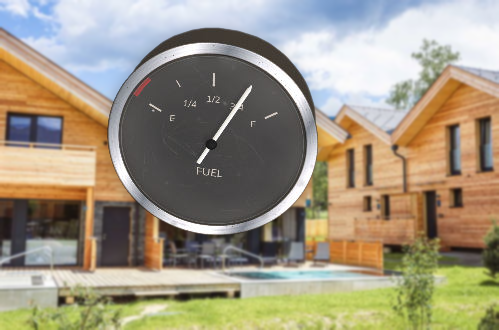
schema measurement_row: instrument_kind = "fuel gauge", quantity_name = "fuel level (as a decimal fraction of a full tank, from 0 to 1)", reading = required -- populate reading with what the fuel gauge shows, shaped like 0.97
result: 0.75
